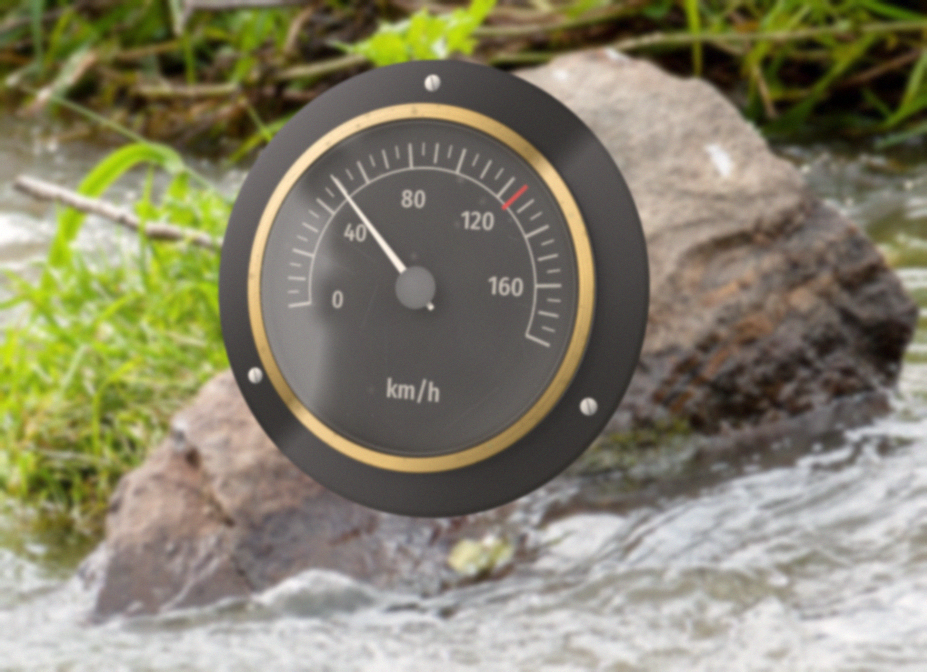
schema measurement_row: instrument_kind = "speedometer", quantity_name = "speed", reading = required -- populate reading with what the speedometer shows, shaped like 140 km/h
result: 50 km/h
